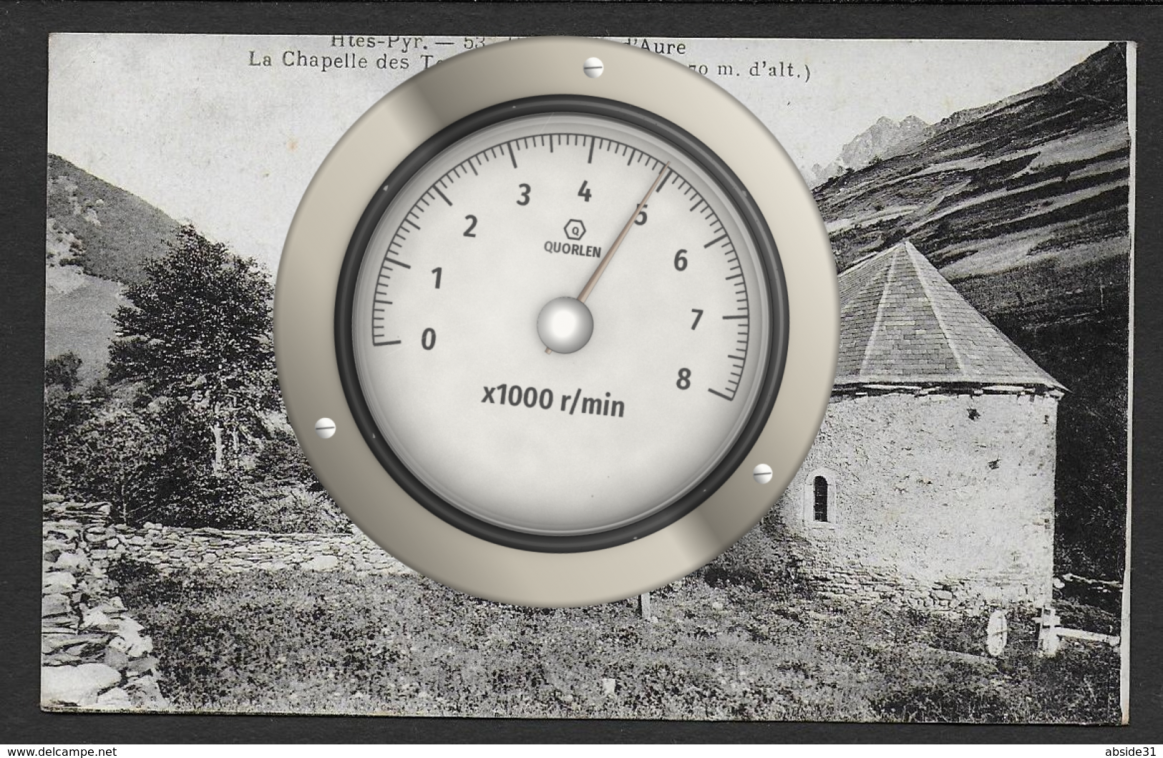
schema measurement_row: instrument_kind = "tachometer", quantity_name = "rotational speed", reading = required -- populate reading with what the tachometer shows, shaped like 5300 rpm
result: 4900 rpm
